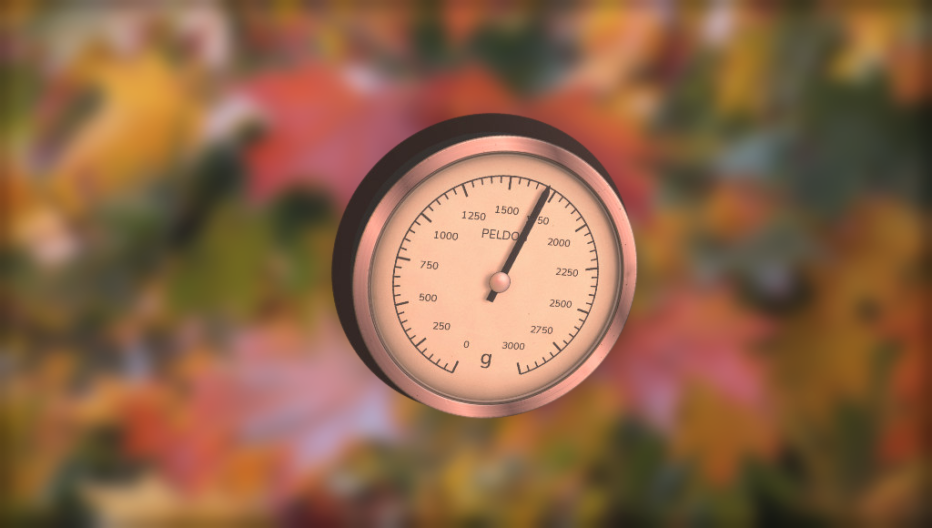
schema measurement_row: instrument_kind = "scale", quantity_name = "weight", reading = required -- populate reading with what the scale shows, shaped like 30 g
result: 1700 g
